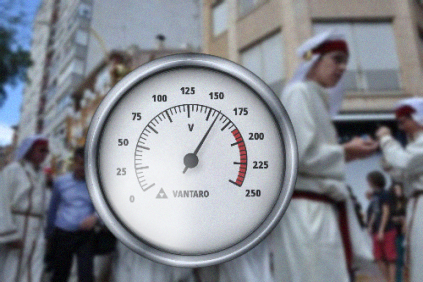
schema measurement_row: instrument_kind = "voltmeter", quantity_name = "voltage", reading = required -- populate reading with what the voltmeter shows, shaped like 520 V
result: 160 V
